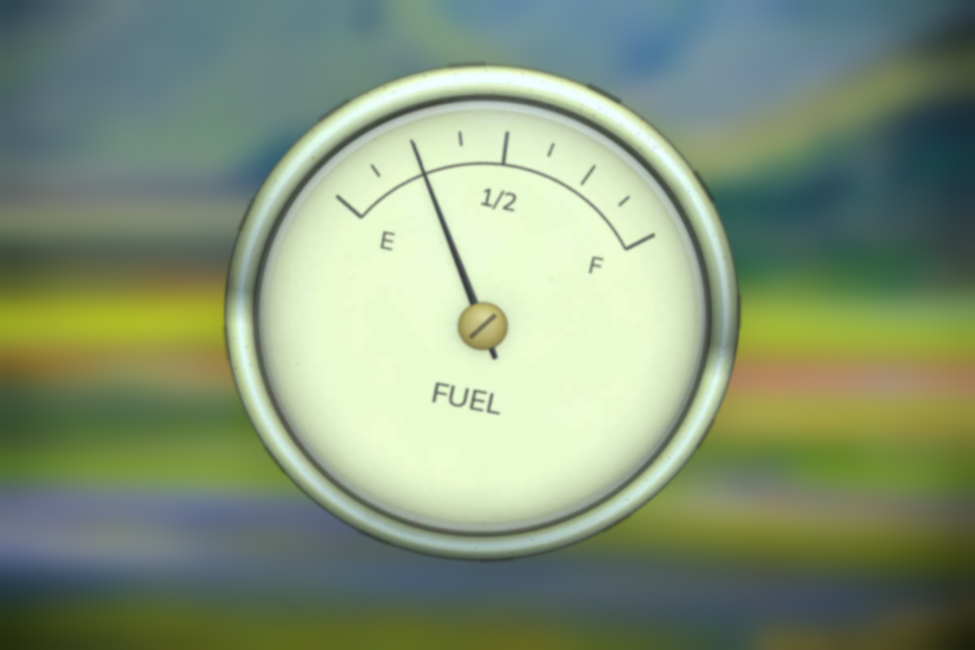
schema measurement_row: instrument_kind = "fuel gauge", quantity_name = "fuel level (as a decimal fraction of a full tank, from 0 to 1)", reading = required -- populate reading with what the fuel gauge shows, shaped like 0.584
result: 0.25
